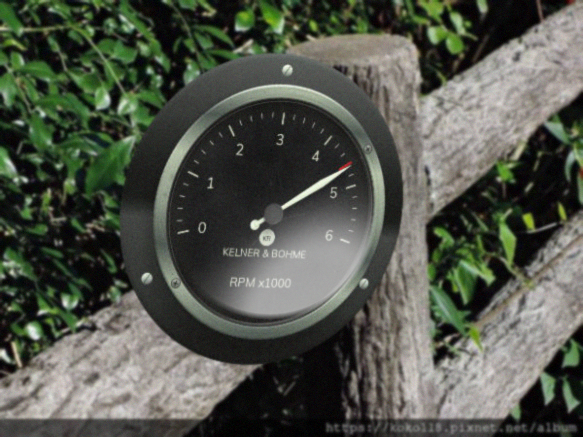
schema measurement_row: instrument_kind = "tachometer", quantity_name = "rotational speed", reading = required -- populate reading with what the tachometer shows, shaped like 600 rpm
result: 4600 rpm
